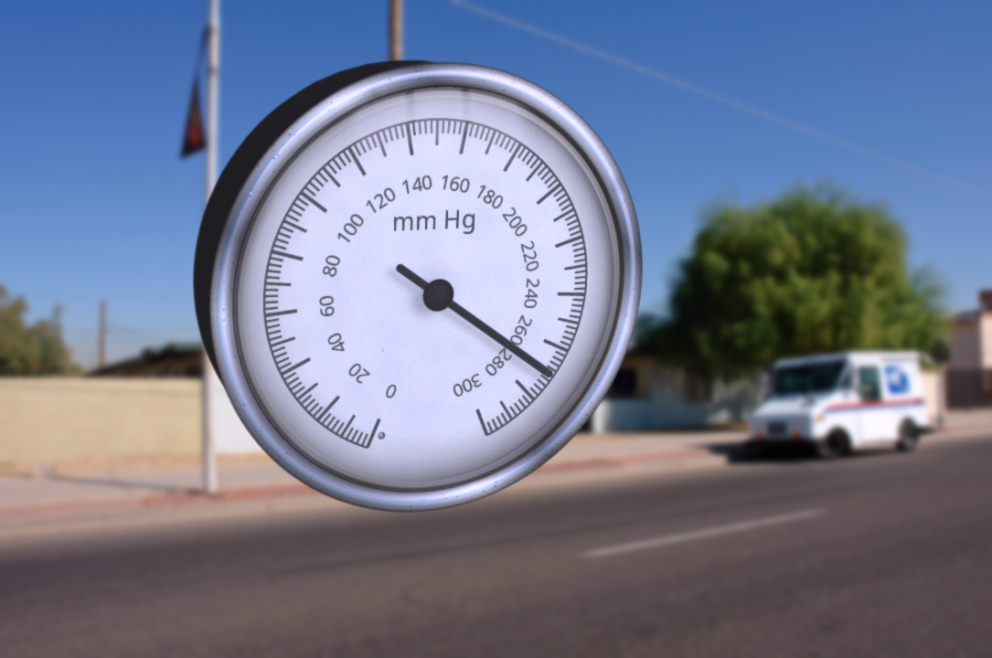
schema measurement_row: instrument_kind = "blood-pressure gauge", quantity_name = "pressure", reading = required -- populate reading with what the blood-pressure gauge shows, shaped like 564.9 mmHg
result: 270 mmHg
